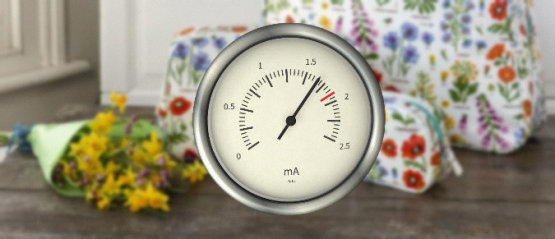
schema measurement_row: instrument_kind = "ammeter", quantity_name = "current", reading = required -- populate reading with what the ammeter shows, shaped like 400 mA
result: 1.65 mA
